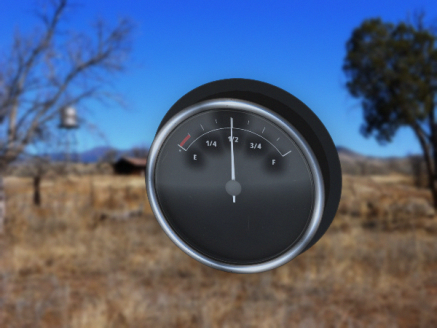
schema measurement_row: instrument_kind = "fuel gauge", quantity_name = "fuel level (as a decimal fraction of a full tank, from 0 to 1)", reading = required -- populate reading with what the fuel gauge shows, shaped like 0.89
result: 0.5
